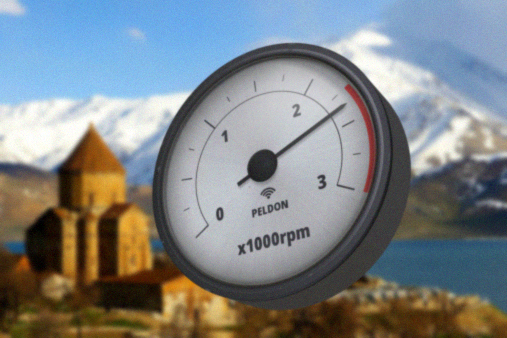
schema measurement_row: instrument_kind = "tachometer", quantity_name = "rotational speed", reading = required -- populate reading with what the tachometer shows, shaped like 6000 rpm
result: 2375 rpm
